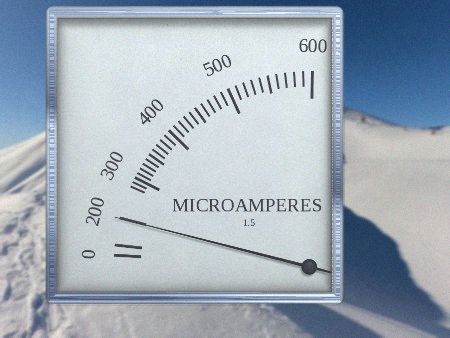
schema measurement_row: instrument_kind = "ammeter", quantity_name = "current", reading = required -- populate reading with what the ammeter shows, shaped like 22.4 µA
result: 200 µA
